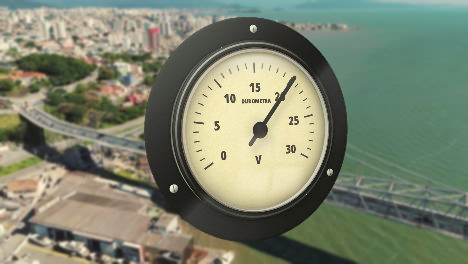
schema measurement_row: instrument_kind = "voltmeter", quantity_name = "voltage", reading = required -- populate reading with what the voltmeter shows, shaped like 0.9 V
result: 20 V
